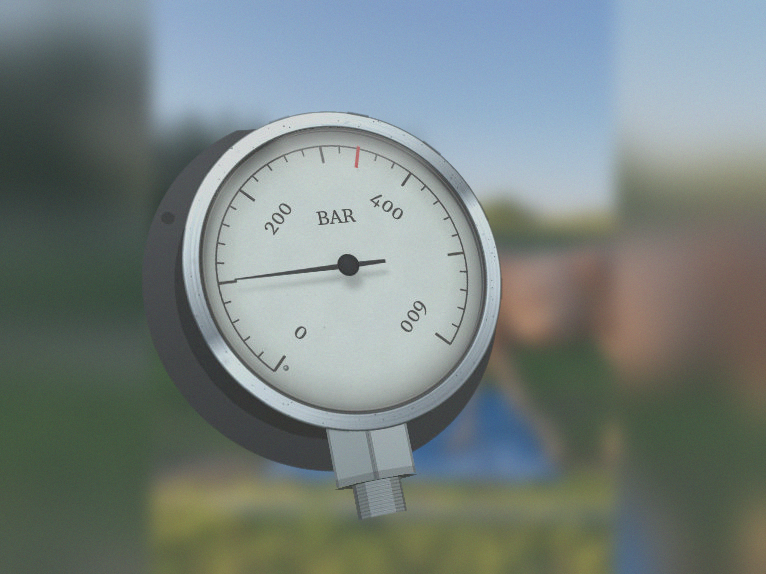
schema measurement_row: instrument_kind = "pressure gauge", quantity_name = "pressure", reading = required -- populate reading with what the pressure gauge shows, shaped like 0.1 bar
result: 100 bar
